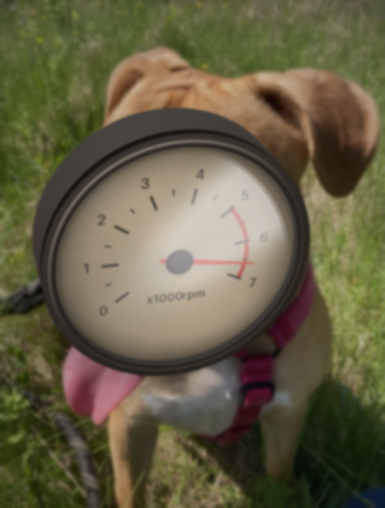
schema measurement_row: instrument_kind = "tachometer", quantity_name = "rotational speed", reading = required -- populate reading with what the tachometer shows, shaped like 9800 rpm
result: 6500 rpm
